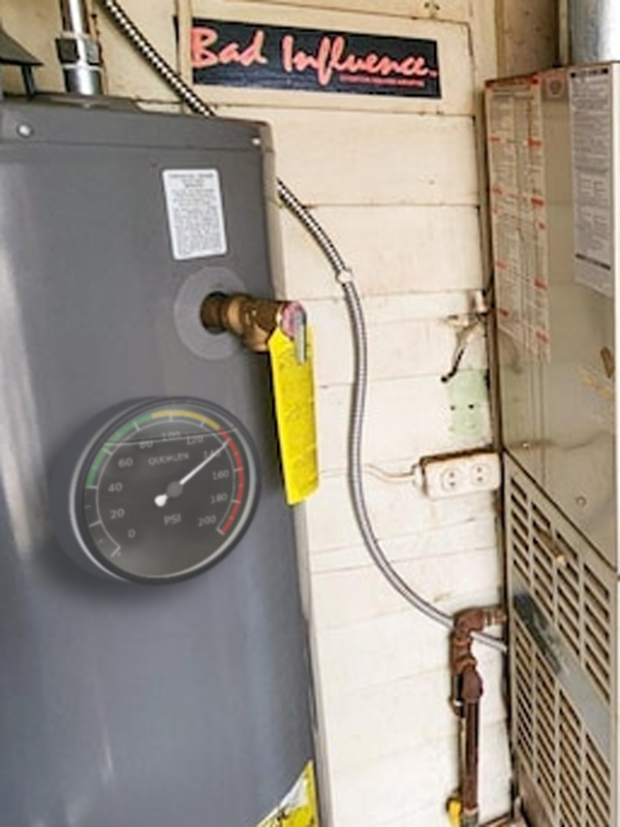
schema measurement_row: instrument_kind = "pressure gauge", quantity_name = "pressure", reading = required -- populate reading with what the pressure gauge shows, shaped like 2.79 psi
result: 140 psi
